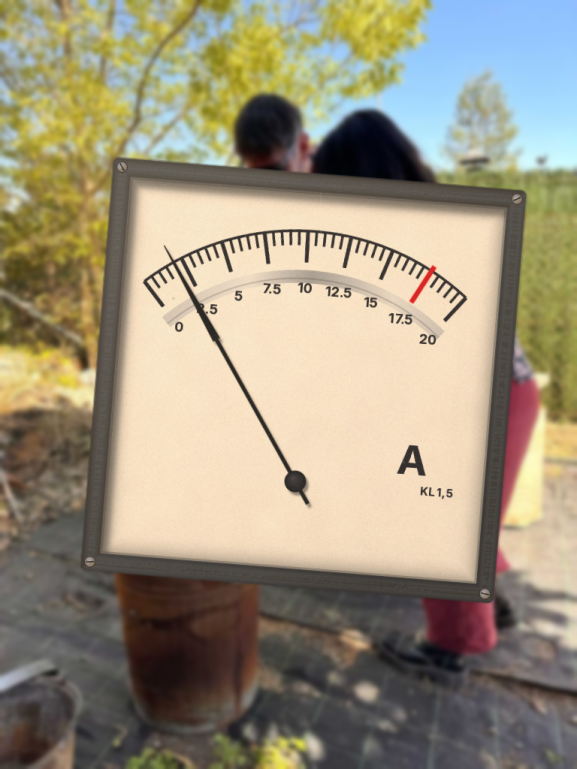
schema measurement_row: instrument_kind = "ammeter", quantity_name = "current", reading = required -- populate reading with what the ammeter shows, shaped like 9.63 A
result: 2 A
